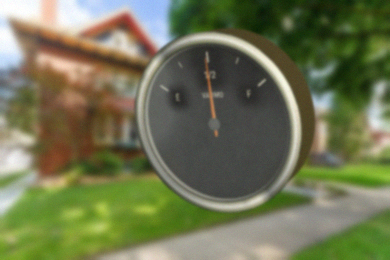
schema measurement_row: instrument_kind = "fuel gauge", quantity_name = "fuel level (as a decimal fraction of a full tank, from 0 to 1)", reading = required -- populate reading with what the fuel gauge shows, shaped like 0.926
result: 0.5
